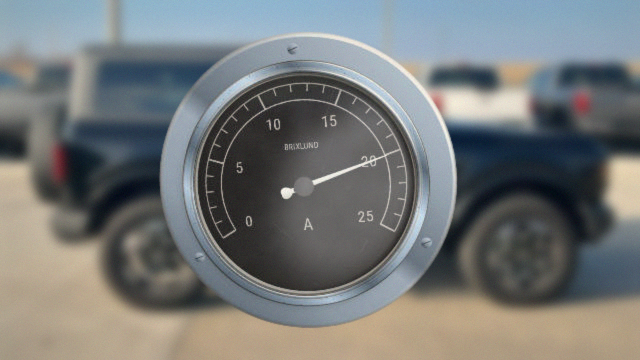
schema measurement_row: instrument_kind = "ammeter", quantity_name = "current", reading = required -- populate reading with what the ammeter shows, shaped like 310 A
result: 20 A
